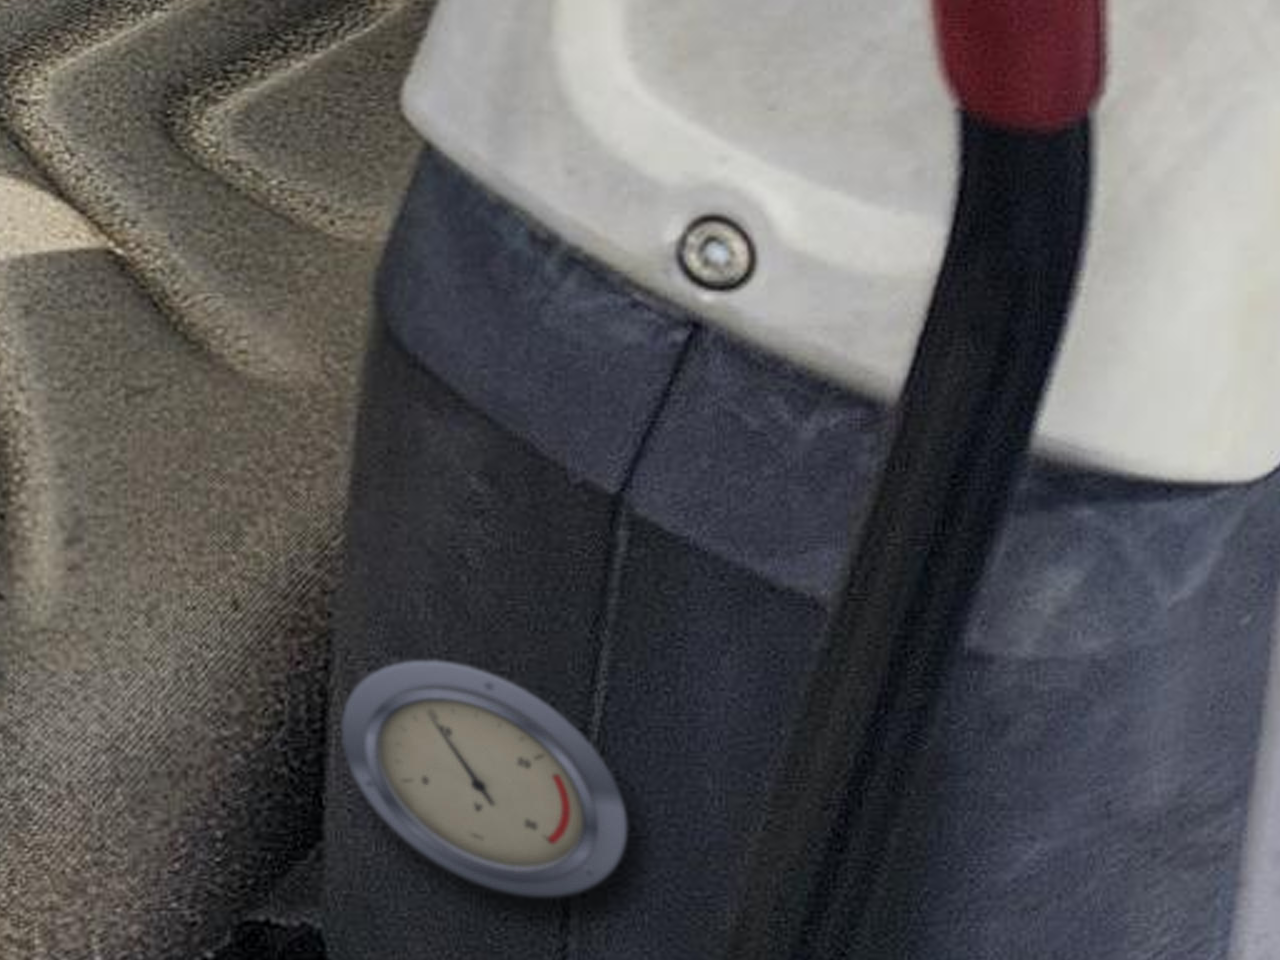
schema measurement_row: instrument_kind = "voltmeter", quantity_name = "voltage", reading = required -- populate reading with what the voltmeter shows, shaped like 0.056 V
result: 10 V
